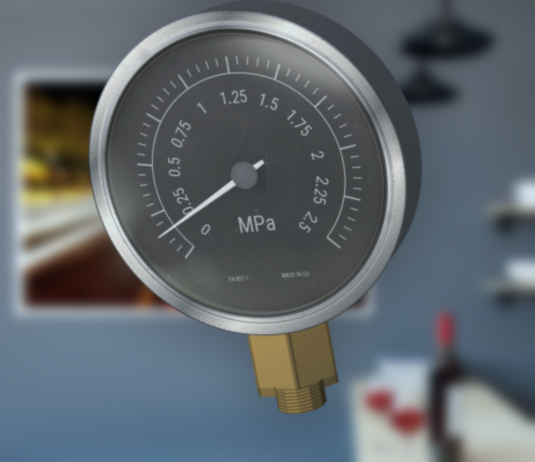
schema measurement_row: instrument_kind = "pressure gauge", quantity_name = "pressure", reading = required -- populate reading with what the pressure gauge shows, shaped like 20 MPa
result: 0.15 MPa
